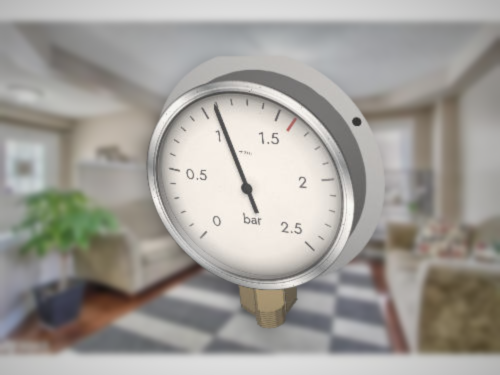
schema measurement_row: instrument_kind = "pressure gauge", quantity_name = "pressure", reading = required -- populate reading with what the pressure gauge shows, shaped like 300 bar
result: 1.1 bar
